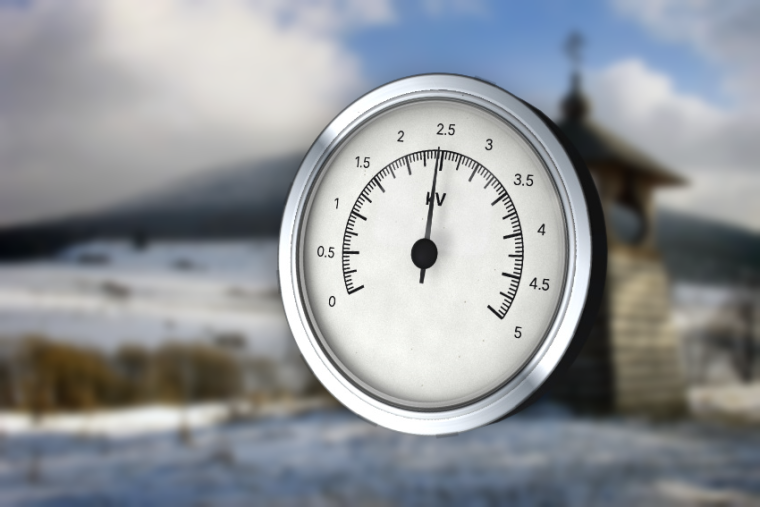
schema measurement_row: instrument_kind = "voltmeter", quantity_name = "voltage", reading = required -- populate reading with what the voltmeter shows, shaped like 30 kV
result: 2.5 kV
